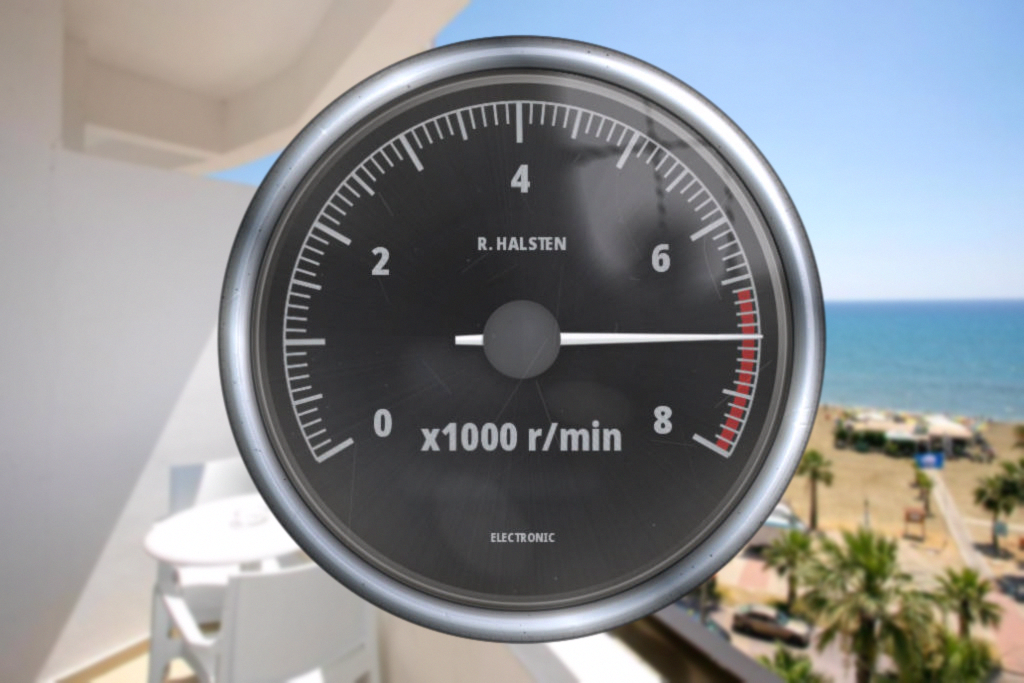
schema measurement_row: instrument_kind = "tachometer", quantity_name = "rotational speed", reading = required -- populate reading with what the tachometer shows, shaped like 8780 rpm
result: 7000 rpm
